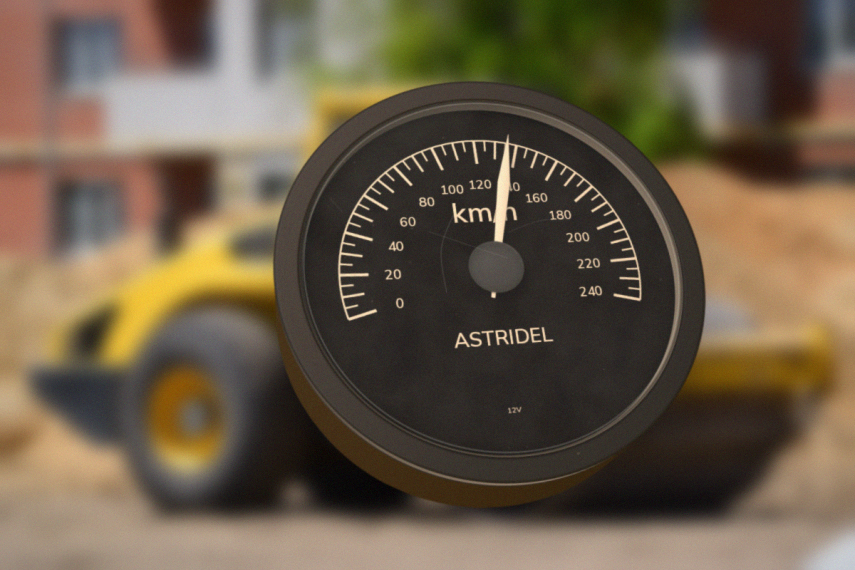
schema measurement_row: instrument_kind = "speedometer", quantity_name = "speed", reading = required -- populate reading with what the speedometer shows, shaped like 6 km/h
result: 135 km/h
